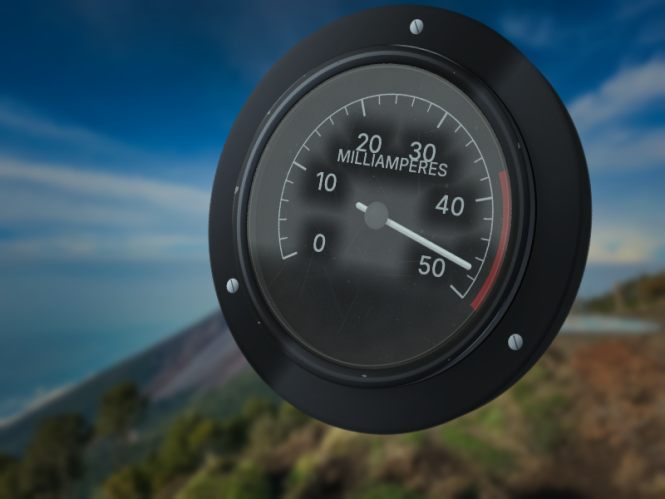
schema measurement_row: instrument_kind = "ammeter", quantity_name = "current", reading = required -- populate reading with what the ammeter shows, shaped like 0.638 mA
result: 47 mA
